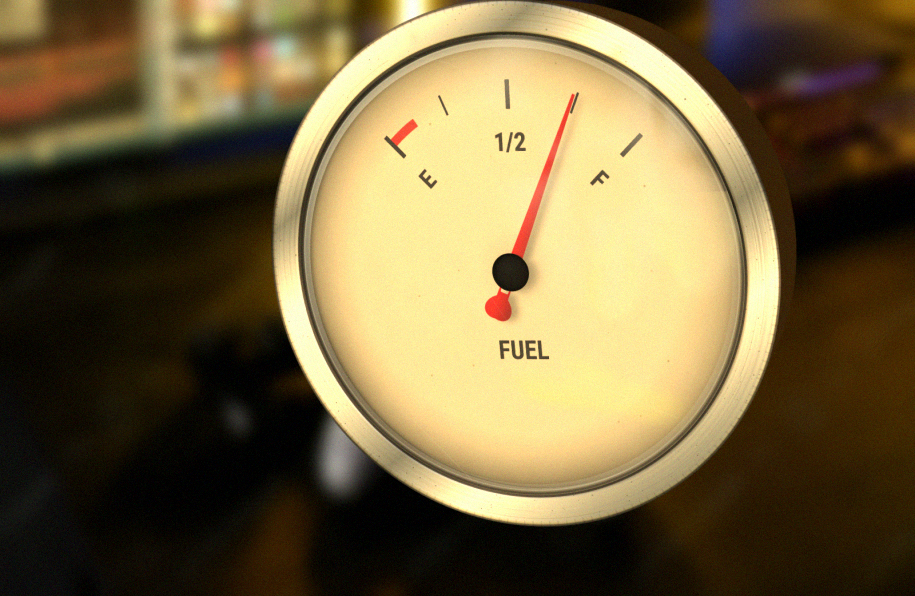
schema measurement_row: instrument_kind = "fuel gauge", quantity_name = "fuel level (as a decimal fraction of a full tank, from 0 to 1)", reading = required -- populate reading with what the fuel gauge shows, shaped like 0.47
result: 0.75
